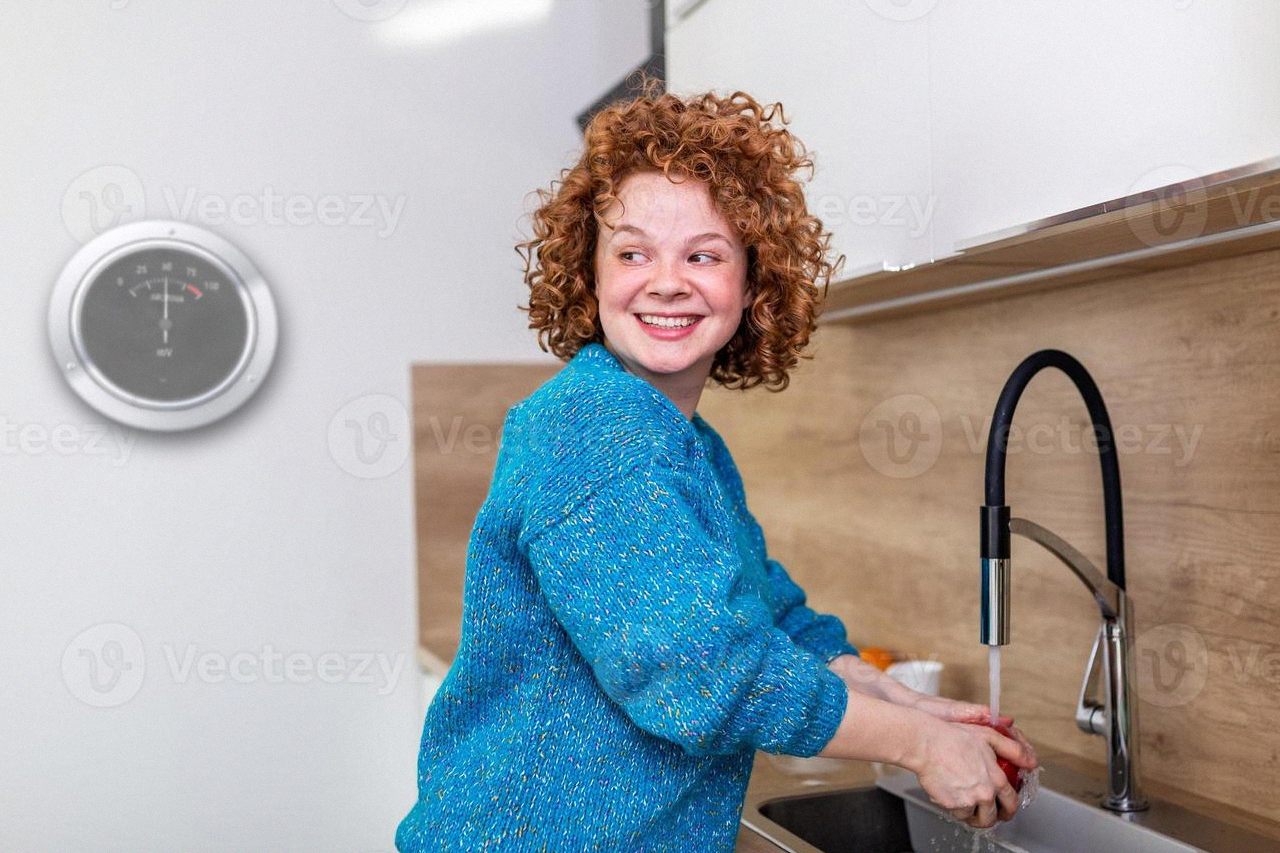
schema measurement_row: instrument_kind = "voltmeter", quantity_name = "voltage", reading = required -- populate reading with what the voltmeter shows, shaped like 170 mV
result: 50 mV
